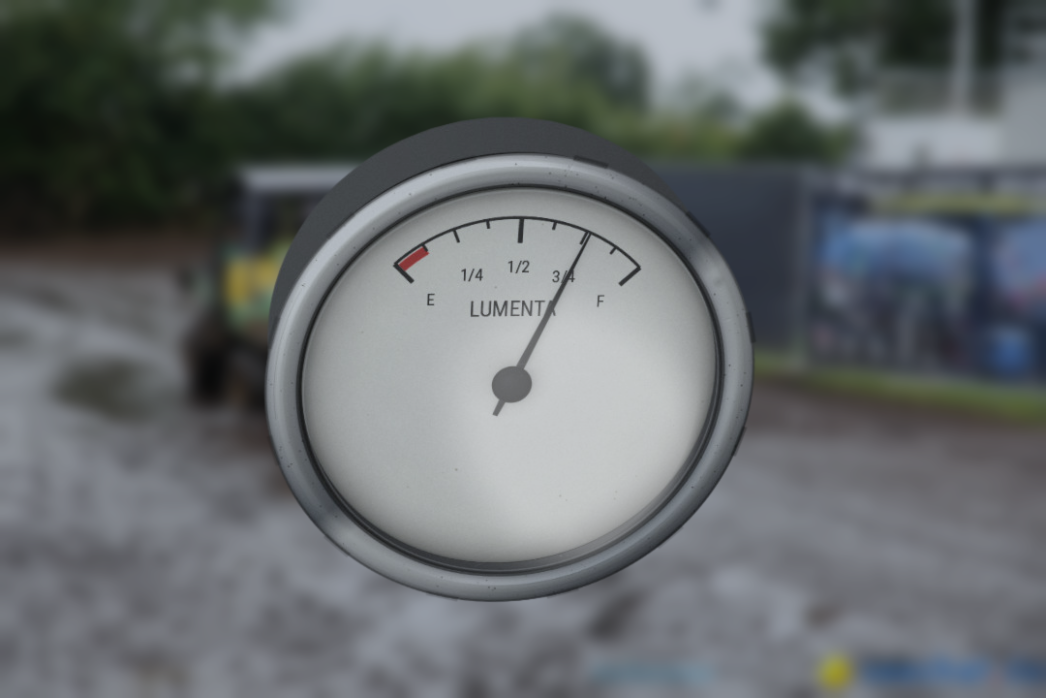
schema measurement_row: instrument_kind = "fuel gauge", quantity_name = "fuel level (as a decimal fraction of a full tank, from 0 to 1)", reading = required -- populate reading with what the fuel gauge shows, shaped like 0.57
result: 0.75
